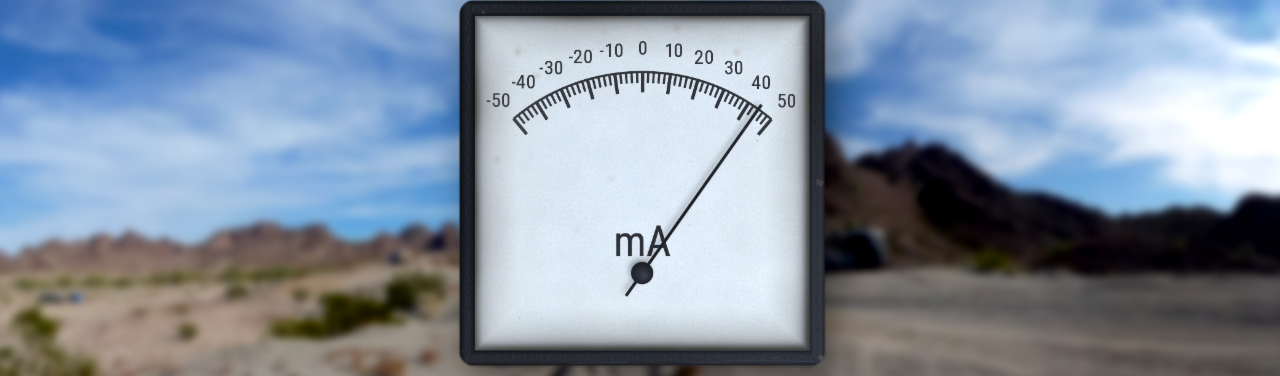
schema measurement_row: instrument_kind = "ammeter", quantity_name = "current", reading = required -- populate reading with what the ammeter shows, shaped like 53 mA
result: 44 mA
